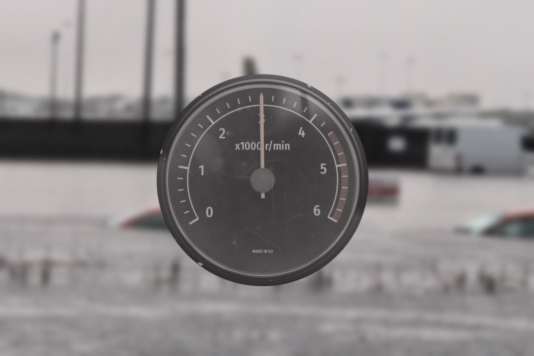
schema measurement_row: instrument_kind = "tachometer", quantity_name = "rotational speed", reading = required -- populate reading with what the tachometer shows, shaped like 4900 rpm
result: 3000 rpm
